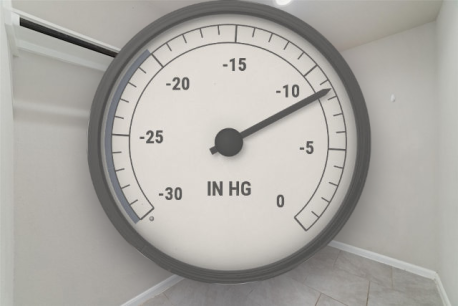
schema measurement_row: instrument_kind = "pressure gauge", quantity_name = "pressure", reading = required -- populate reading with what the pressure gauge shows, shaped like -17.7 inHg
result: -8.5 inHg
